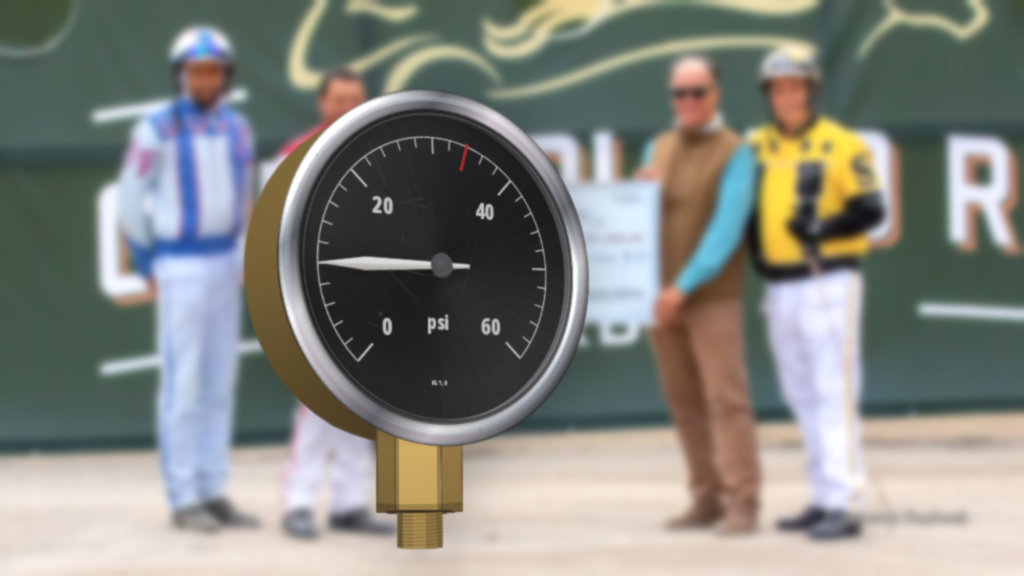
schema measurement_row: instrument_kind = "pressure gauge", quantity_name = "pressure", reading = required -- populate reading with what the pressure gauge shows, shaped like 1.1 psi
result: 10 psi
